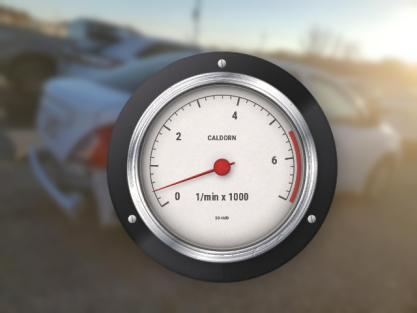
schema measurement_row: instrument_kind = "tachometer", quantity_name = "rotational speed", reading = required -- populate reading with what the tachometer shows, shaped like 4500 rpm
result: 400 rpm
